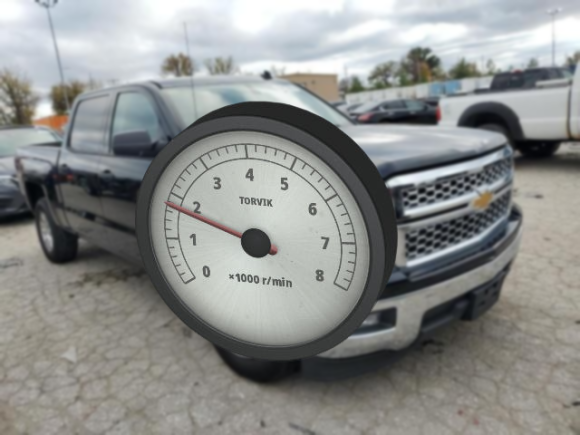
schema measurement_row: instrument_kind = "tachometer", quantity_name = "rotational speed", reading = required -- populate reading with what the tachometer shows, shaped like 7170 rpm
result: 1800 rpm
